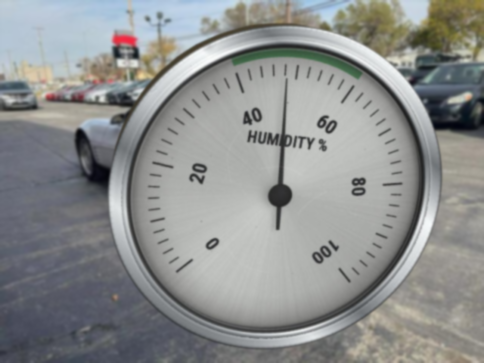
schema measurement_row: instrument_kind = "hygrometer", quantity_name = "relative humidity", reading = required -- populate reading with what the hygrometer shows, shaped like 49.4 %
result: 48 %
